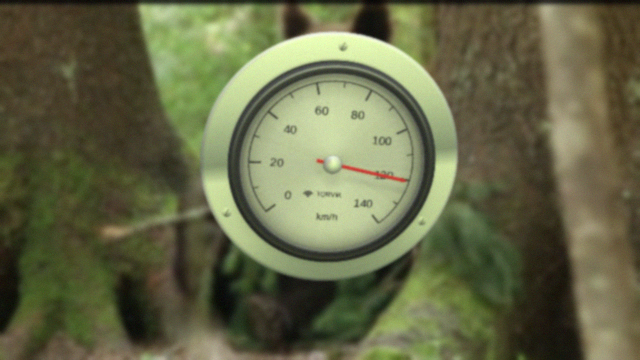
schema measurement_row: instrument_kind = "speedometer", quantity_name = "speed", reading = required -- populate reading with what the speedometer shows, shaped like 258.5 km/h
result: 120 km/h
